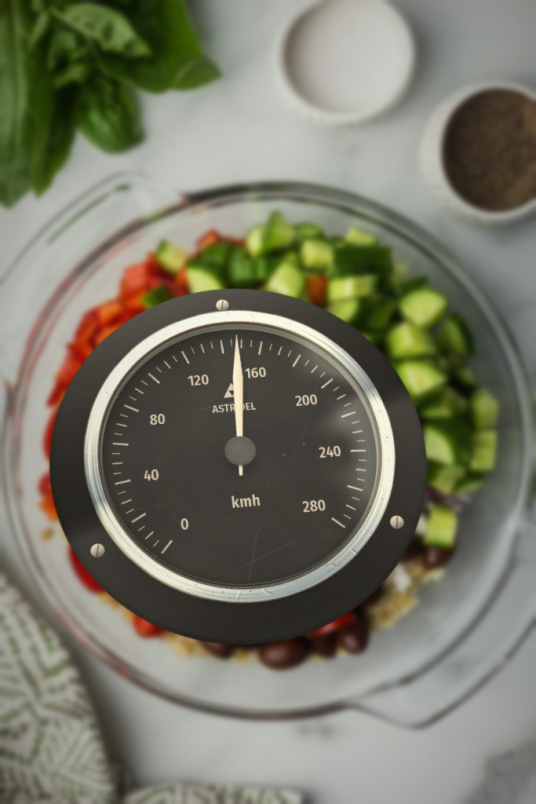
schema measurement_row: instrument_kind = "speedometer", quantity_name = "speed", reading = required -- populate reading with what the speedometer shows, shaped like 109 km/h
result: 147.5 km/h
